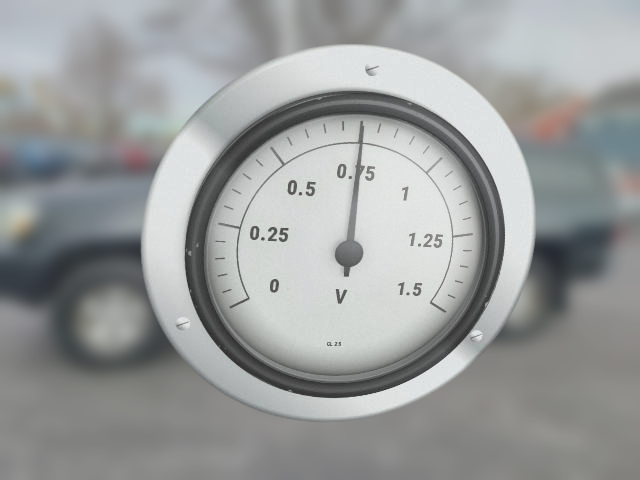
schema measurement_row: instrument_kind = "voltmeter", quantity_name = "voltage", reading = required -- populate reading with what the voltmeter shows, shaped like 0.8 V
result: 0.75 V
